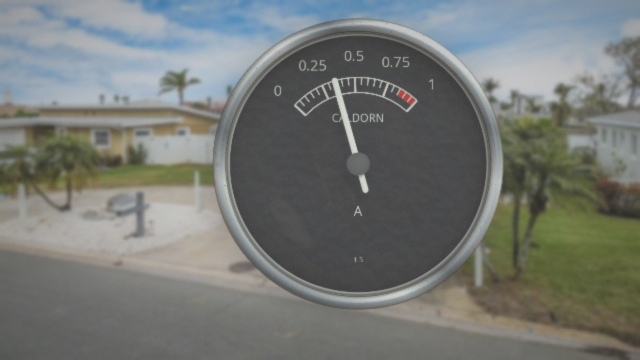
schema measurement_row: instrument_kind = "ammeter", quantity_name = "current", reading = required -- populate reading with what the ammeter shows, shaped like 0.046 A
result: 0.35 A
